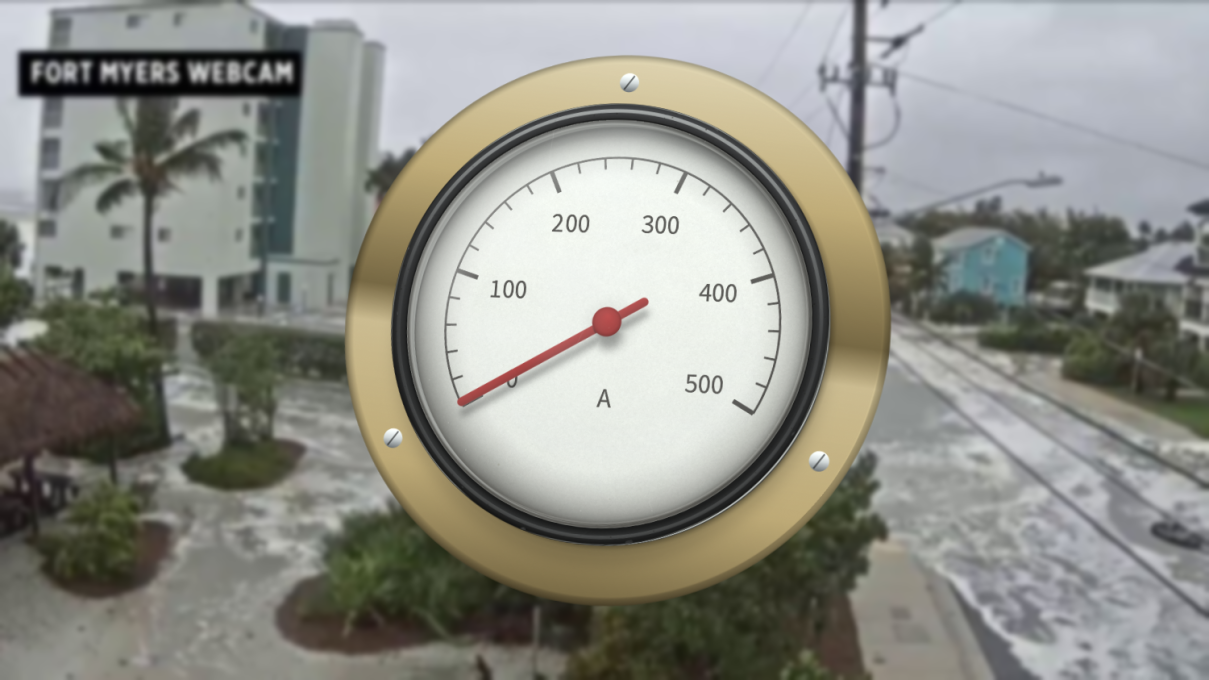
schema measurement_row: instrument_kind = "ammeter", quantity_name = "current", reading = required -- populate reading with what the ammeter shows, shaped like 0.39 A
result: 0 A
